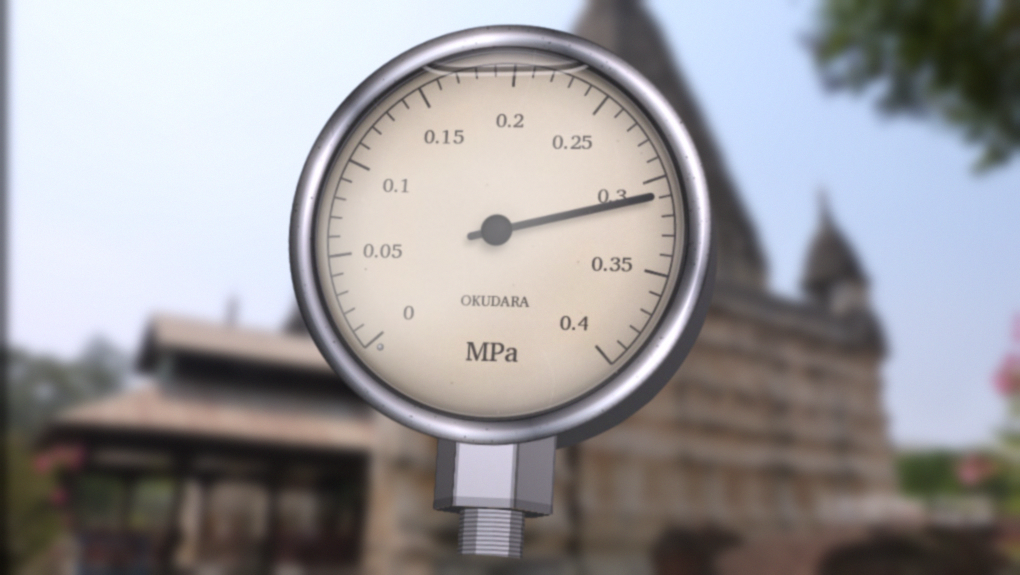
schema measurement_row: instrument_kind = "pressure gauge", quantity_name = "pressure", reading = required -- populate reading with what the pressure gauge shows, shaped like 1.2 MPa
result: 0.31 MPa
